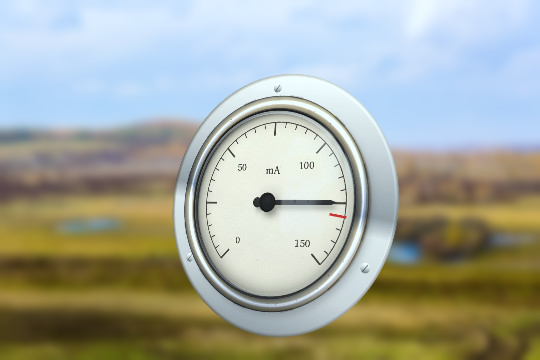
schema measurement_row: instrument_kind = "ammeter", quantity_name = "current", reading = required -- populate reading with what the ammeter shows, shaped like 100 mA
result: 125 mA
